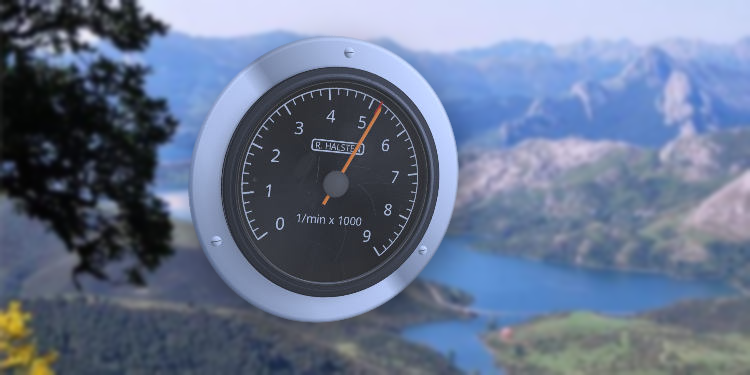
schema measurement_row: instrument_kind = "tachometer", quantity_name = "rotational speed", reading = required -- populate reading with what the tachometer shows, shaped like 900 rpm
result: 5200 rpm
